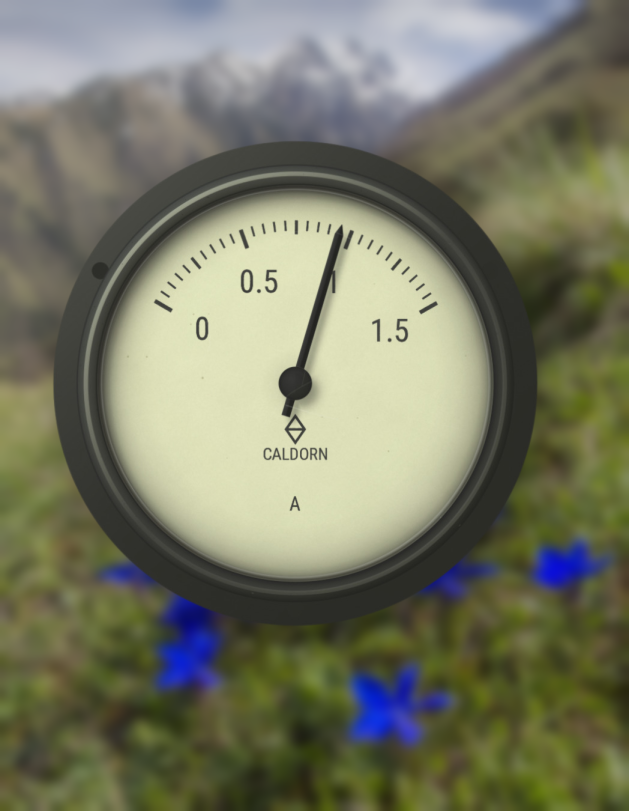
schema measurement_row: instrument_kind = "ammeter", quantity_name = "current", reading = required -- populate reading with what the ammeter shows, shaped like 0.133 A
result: 0.95 A
